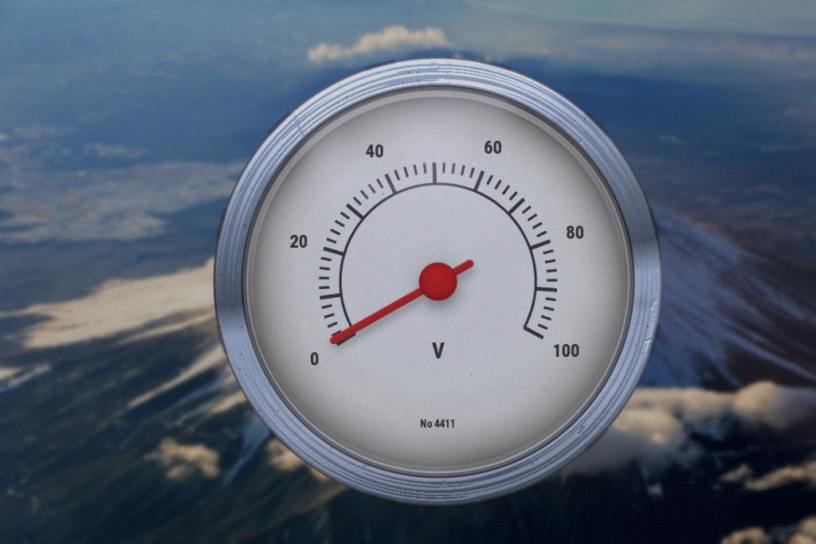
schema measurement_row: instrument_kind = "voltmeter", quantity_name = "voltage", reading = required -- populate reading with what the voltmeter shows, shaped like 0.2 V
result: 1 V
